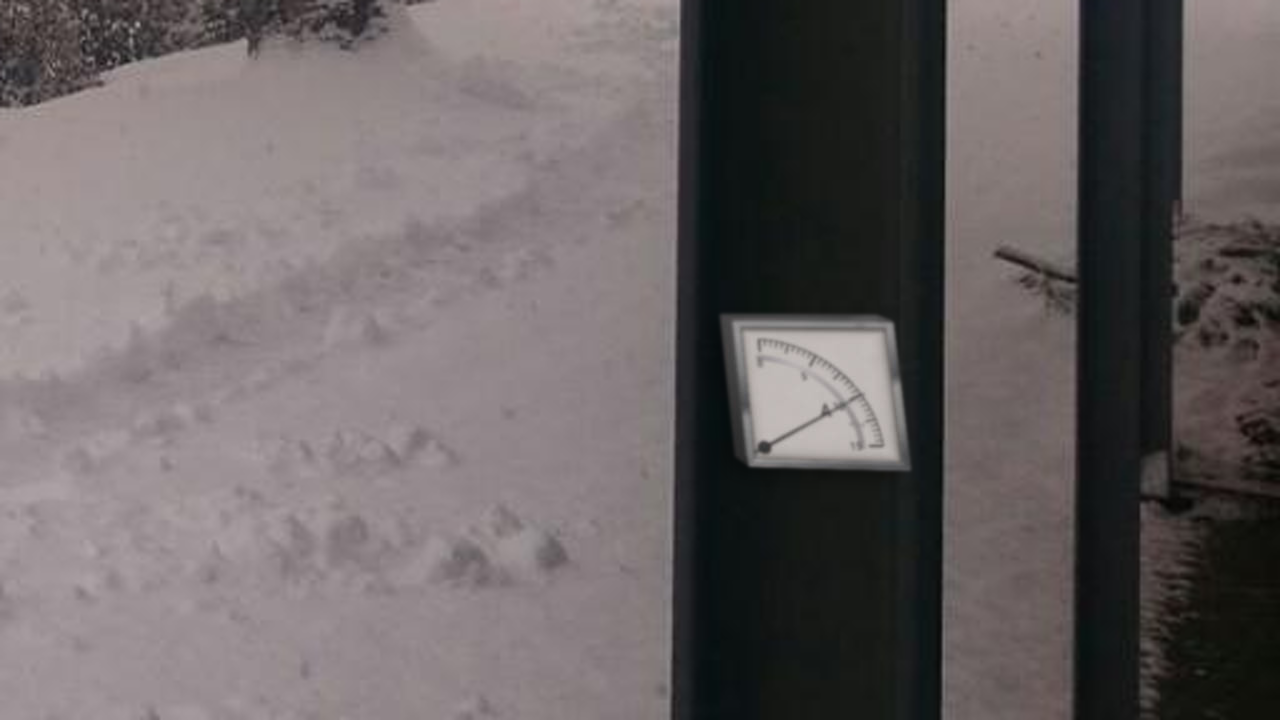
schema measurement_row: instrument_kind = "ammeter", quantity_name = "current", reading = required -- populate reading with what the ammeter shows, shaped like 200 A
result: 10 A
